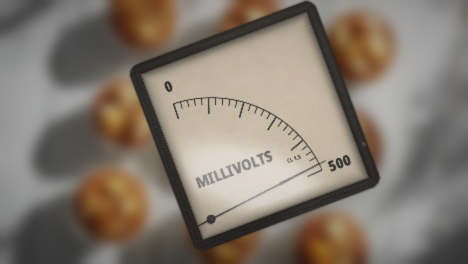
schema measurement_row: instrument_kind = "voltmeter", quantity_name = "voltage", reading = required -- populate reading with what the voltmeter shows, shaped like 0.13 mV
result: 480 mV
